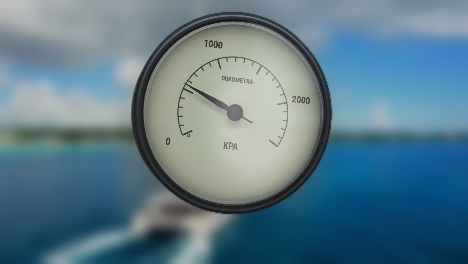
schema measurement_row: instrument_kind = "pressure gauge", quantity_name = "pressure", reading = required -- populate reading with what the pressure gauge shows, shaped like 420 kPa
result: 550 kPa
